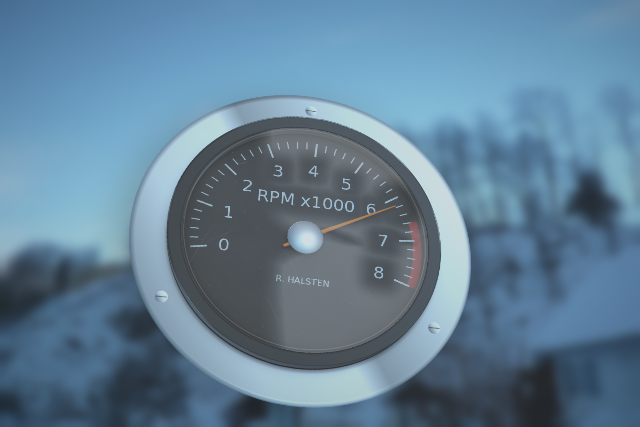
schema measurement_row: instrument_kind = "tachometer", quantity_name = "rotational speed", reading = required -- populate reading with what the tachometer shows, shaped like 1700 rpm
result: 6200 rpm
